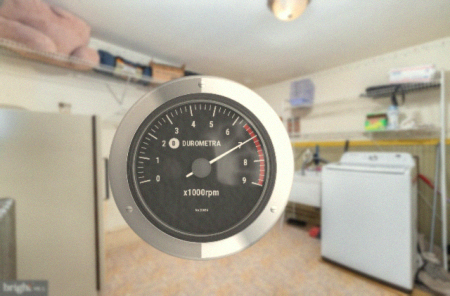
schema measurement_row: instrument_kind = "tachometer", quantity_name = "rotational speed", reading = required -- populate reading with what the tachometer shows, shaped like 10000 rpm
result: 7000 rpm
